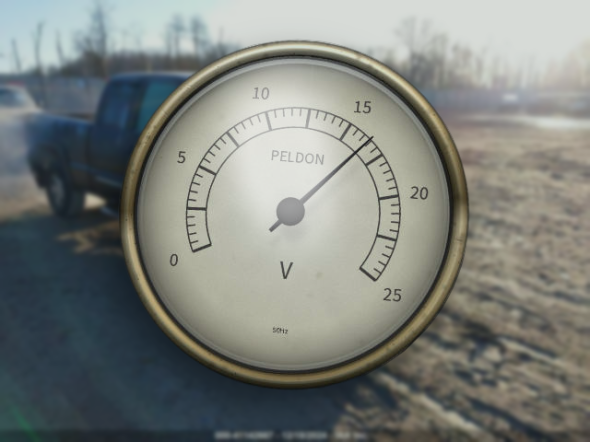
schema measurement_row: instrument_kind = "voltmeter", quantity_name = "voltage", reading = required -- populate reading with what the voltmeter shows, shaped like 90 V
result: 16.5 V
